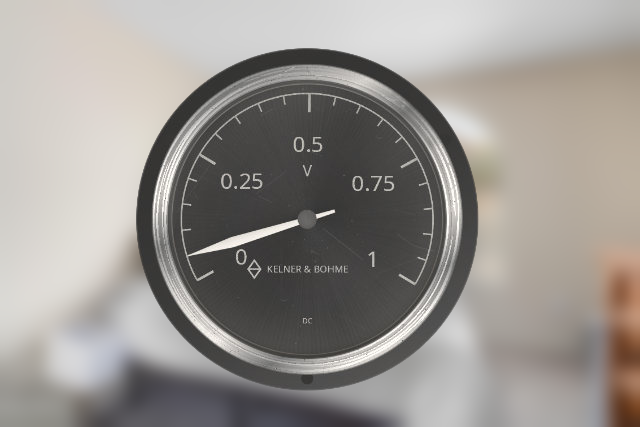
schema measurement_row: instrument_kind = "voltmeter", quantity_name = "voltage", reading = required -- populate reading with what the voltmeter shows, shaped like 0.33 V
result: 0.05 V
